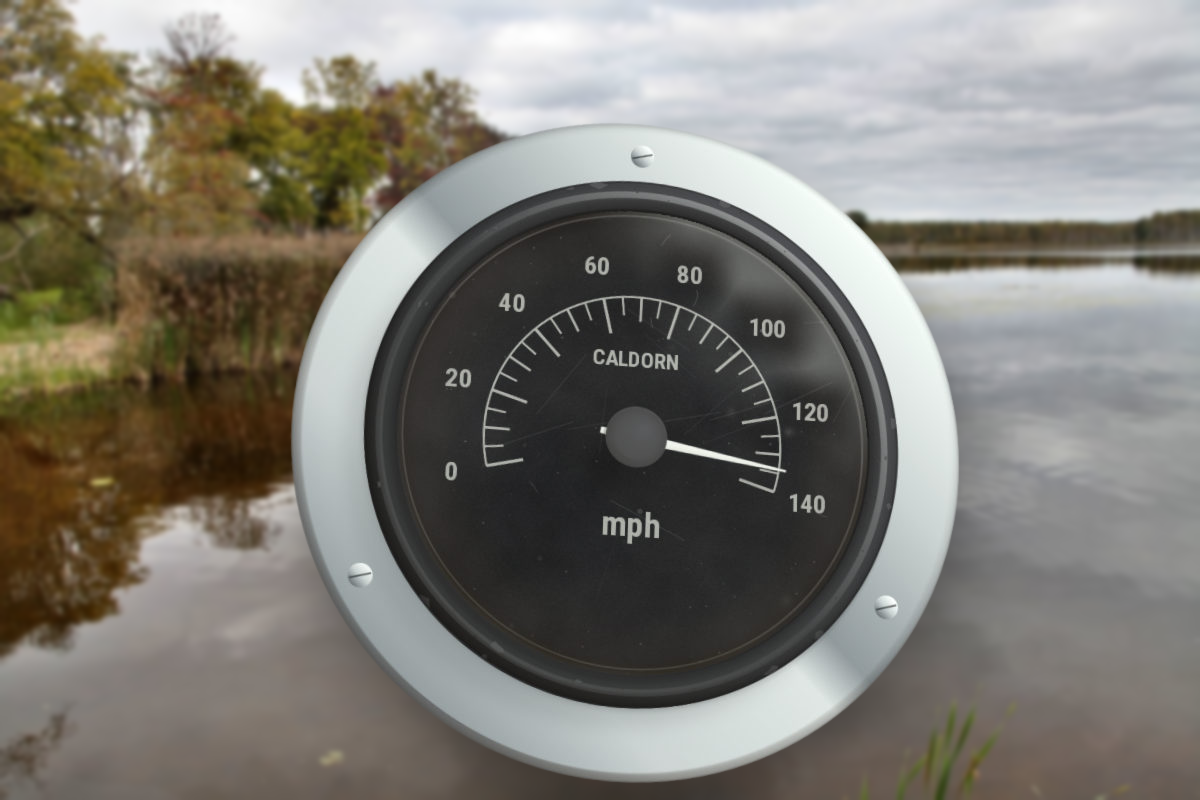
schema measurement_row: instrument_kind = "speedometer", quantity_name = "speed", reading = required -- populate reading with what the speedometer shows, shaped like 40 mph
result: 135 mph
